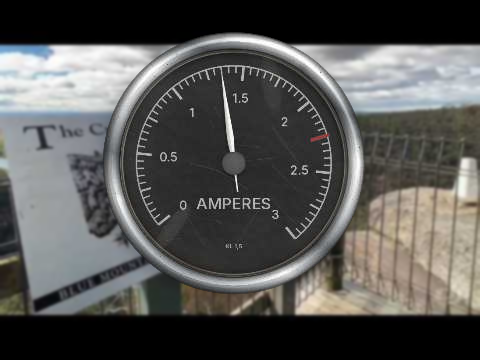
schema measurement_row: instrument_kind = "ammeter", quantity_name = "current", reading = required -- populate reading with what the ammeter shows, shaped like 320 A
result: 1.35 A
